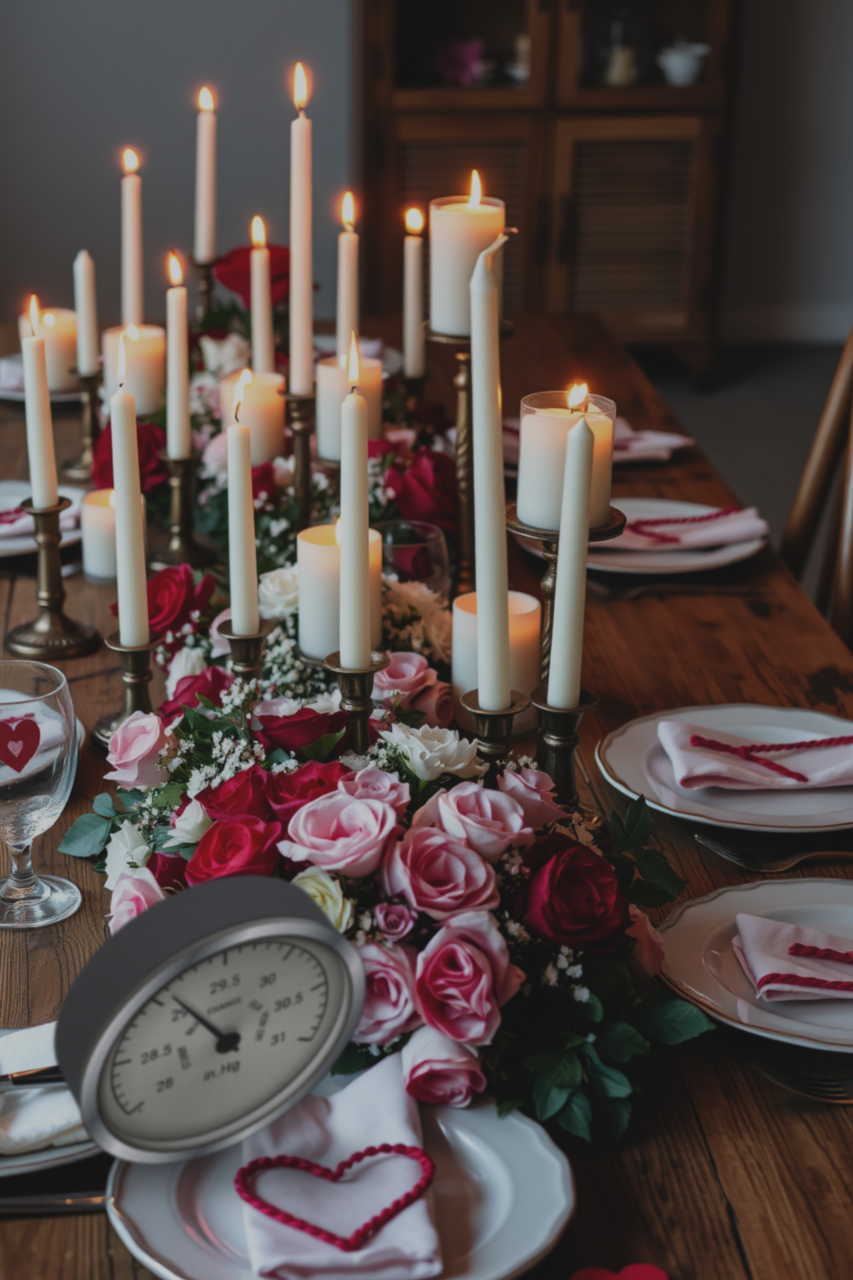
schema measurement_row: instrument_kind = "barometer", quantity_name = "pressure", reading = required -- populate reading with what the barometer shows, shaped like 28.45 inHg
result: 29.1 inHg
